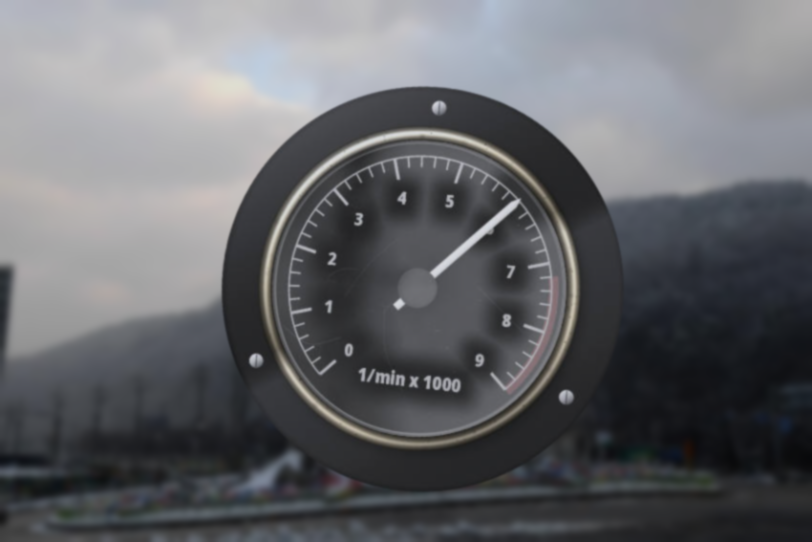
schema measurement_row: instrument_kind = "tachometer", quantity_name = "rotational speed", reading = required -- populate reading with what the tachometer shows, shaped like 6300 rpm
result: 6000 rpm
